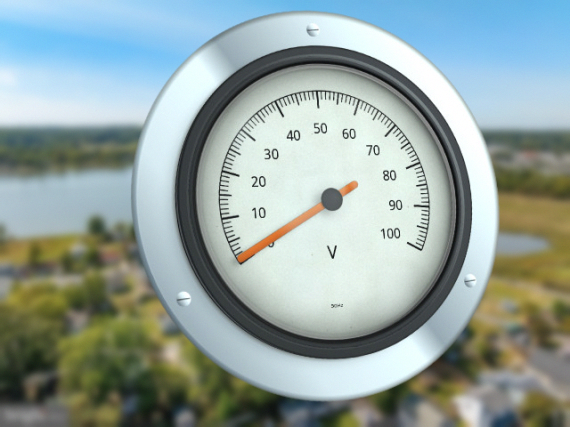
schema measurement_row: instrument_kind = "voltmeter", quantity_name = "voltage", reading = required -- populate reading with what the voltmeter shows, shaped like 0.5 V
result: 1 V
